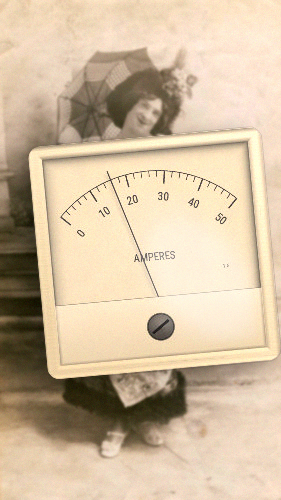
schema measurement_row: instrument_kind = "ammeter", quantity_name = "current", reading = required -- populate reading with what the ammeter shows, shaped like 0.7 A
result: 16 A
